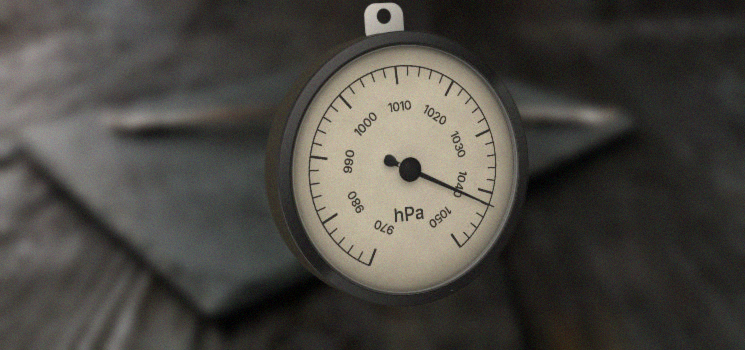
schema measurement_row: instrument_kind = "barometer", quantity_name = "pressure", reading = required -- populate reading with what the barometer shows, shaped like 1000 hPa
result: 1042 hPa
